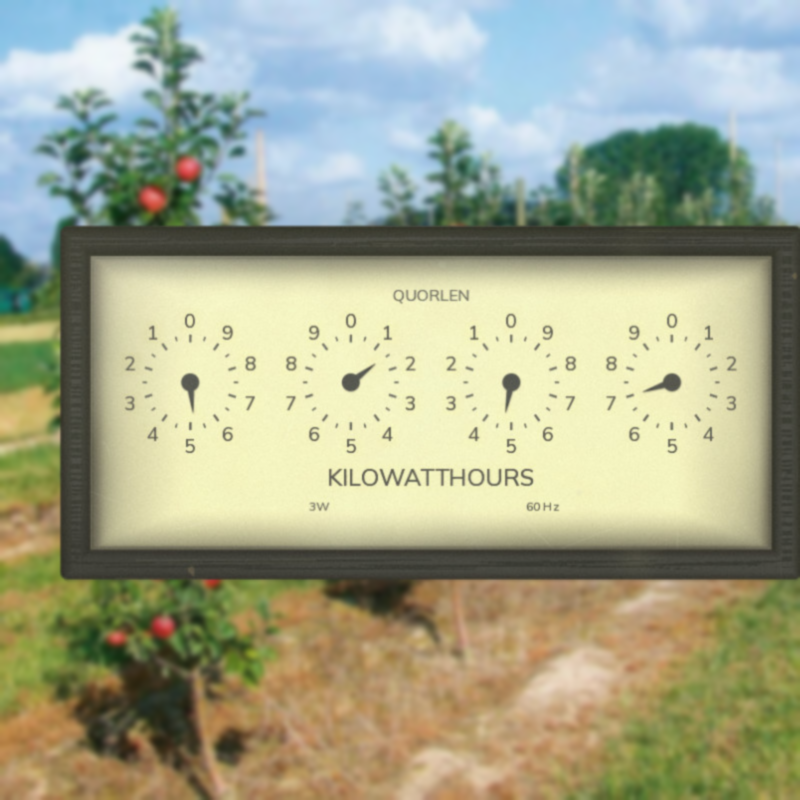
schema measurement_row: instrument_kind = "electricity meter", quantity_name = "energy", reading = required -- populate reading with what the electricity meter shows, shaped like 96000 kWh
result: 5147 kWh
